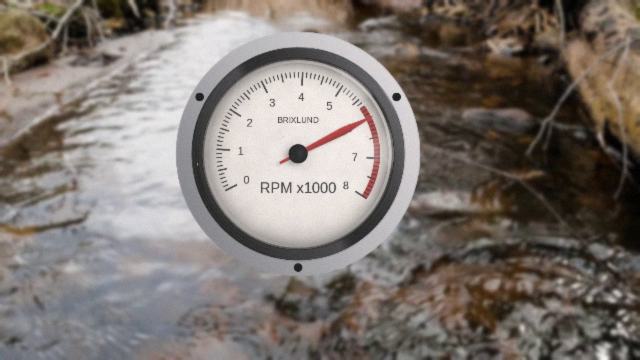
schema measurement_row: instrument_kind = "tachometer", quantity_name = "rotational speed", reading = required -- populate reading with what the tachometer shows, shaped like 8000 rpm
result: 6000 rpm
